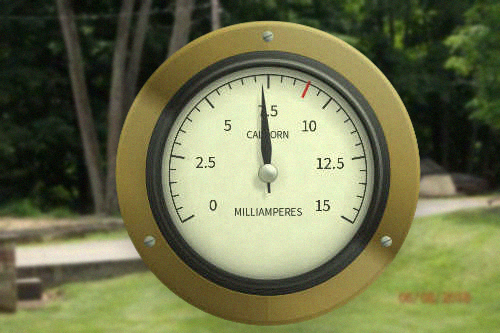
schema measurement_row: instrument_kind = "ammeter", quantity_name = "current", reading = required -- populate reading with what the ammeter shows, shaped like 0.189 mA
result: 7.25 mA
